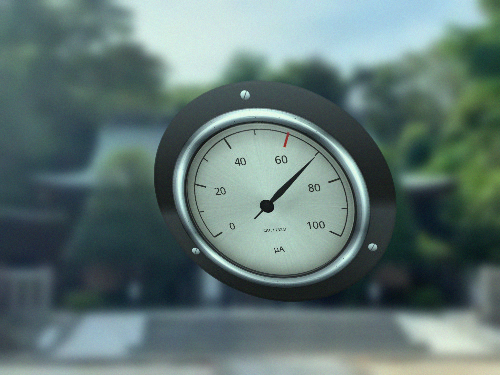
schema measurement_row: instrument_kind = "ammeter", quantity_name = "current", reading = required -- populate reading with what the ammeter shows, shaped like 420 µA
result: 70 µA
